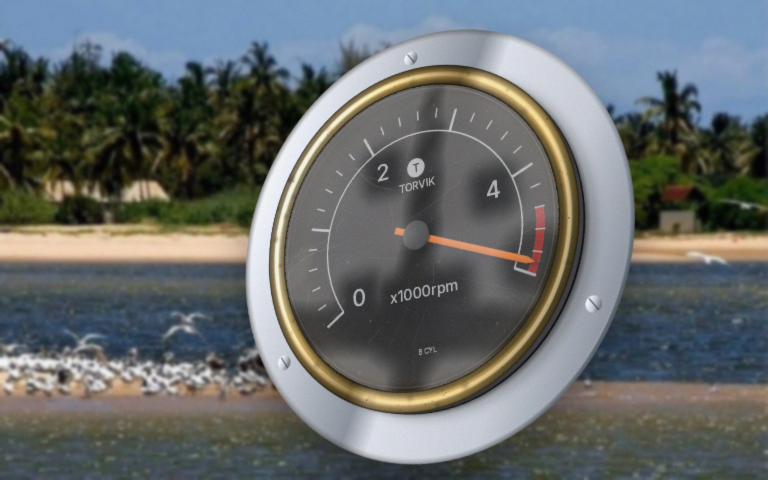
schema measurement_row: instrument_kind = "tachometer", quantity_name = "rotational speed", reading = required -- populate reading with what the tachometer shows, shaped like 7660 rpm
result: 4900 rpm
